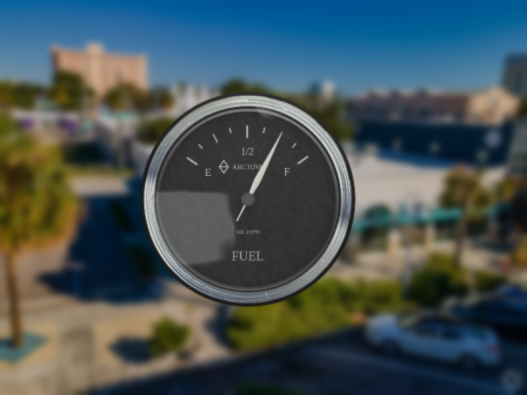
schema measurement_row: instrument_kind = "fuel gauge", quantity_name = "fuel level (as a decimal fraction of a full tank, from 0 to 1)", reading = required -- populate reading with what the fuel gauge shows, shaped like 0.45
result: 0.75
